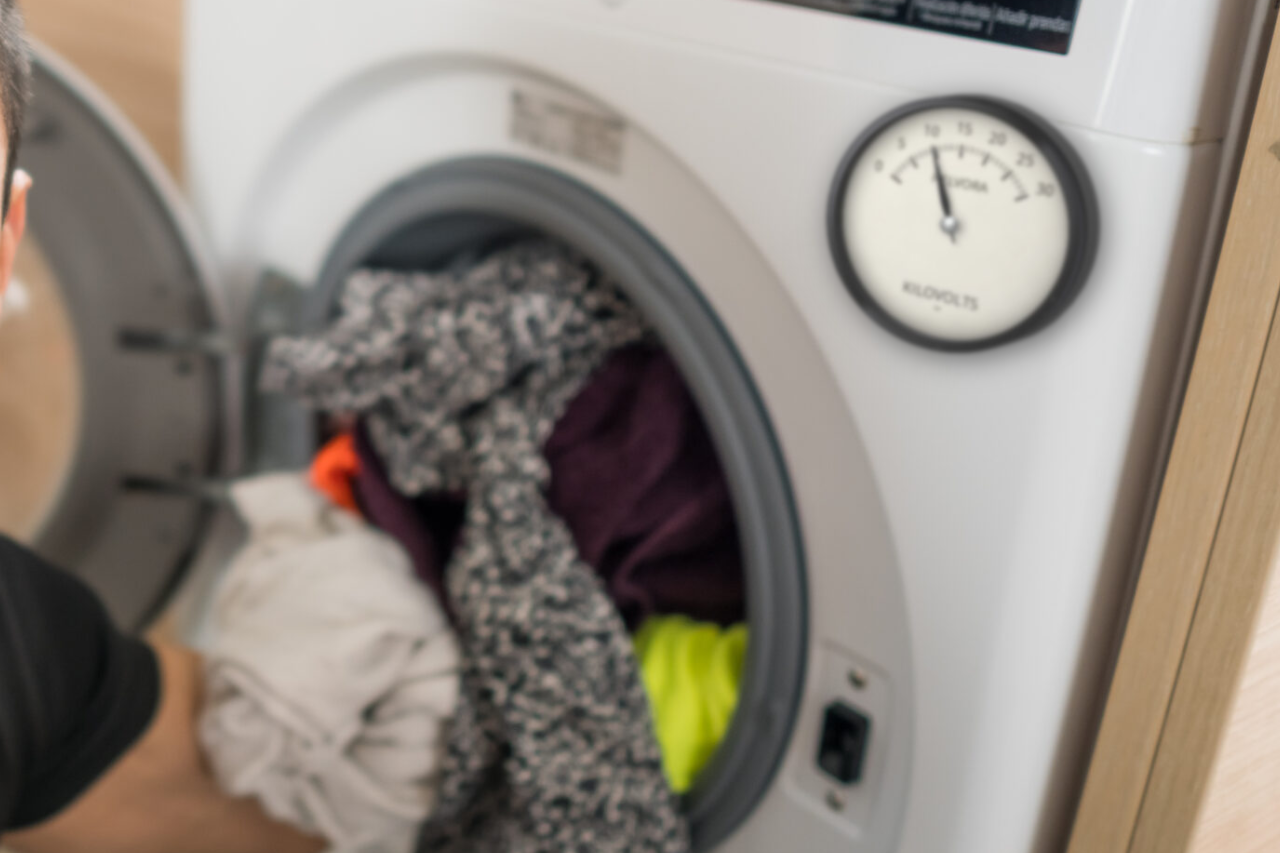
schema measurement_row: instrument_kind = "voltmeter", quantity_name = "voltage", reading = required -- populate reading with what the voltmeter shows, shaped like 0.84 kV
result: 10 kV
